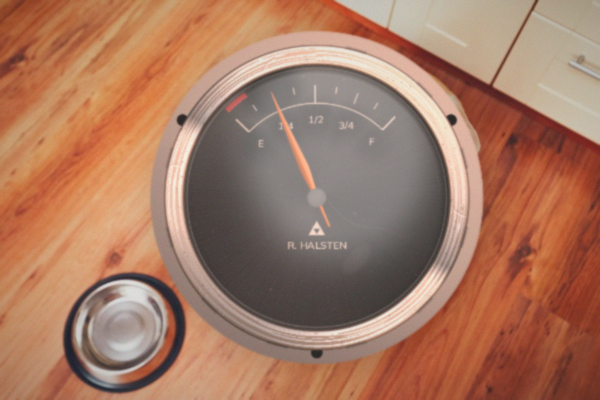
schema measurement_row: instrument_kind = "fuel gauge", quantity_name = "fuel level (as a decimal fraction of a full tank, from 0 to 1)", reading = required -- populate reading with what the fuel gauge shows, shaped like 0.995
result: 0.25
